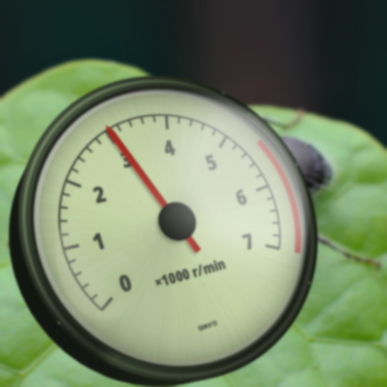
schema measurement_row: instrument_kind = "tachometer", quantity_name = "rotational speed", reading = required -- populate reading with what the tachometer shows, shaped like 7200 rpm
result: 3000 rpm
